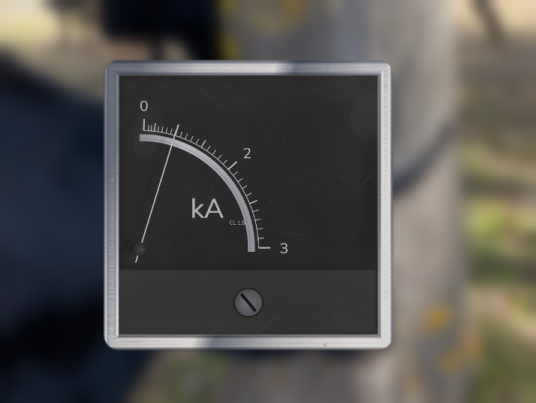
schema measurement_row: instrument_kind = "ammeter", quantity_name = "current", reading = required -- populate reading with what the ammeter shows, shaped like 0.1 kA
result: 1 kA
